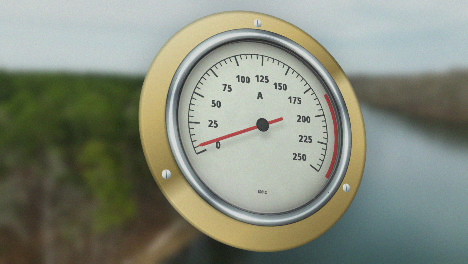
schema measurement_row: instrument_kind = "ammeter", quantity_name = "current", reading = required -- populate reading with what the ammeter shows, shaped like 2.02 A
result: 5 A
